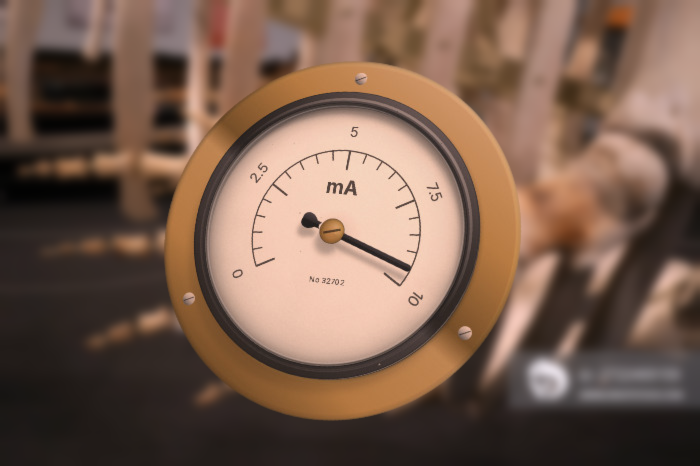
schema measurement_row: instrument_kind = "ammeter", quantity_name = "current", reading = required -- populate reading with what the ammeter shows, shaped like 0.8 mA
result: 9.5 mA
